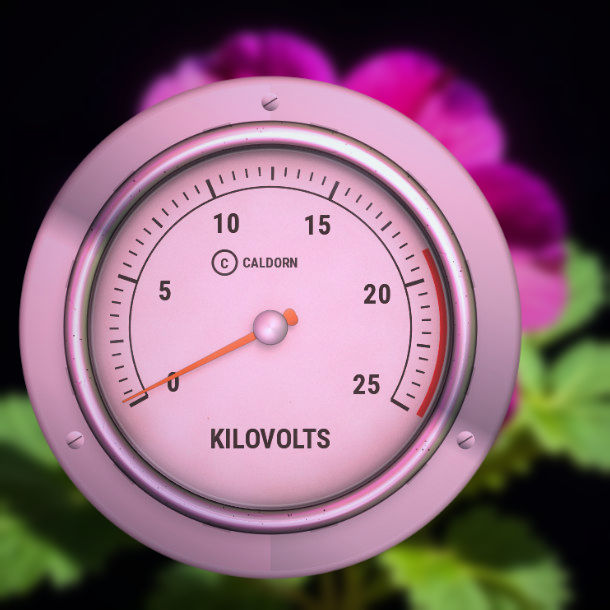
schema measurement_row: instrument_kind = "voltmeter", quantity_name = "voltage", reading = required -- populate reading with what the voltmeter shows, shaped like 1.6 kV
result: 0.25 kV
